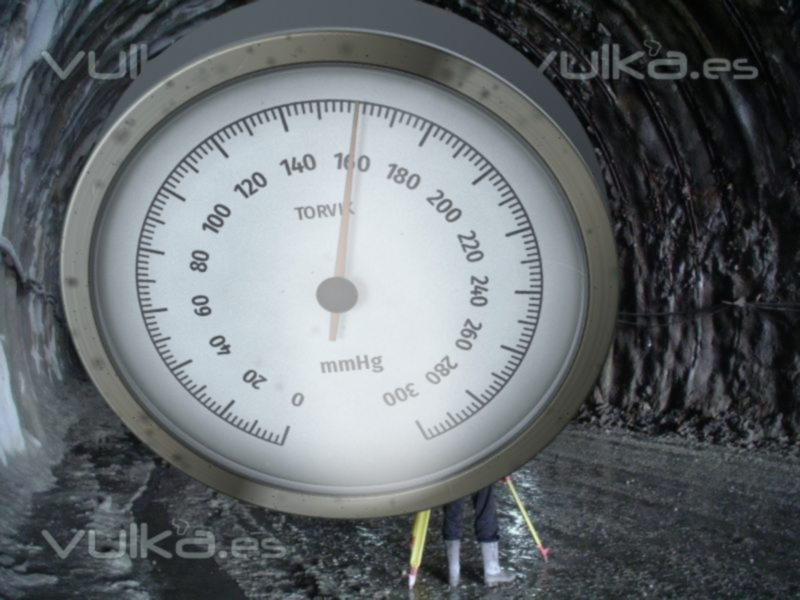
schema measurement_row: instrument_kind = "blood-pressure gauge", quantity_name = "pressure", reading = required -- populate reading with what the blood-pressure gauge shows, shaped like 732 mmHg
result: 160 mmHg
